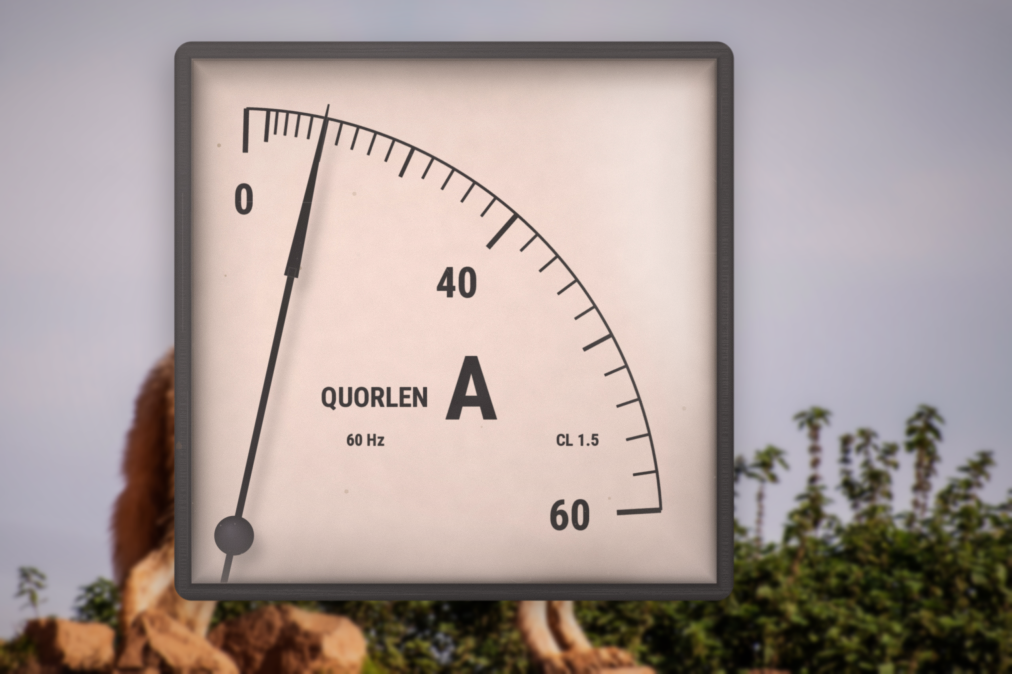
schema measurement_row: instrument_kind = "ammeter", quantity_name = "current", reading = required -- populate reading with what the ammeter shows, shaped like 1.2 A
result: 20 A
